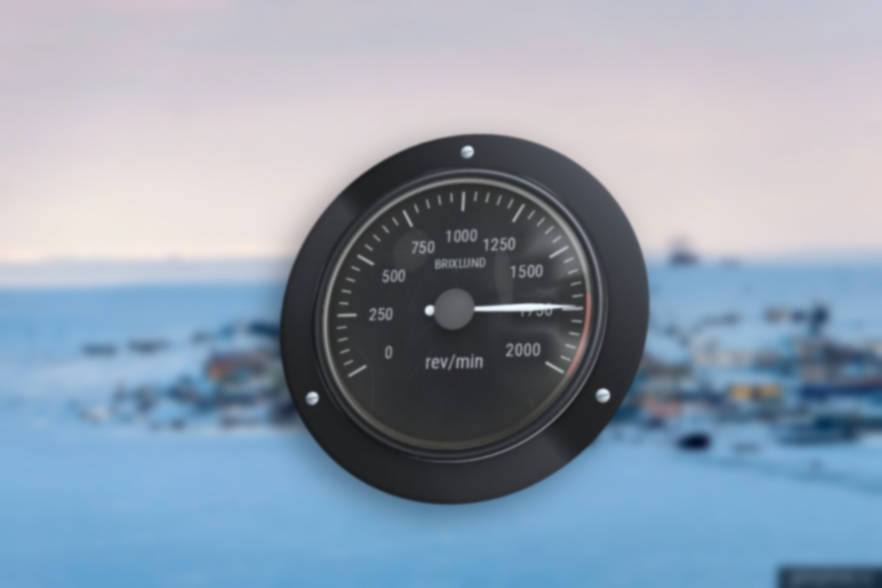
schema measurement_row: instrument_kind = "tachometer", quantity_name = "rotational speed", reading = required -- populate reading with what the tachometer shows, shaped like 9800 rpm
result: 1750 rpm
